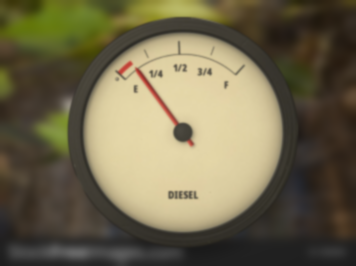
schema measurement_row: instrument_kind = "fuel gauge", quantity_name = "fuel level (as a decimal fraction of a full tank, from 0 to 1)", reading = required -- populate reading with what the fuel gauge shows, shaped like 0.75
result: 0.125
